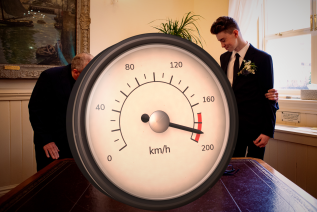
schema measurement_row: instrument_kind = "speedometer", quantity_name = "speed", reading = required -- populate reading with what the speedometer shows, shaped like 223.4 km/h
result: 190 km/h
